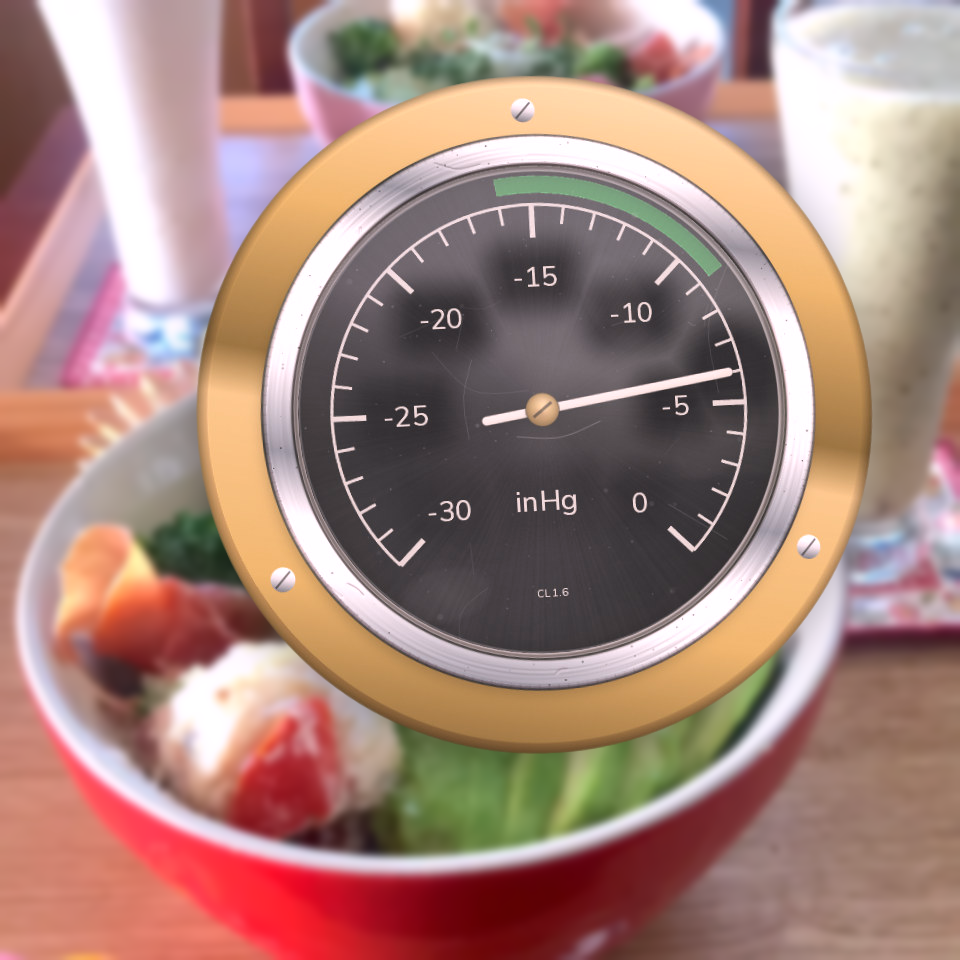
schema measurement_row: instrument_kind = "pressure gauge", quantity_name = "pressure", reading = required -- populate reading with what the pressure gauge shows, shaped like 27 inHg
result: -6 inHg
